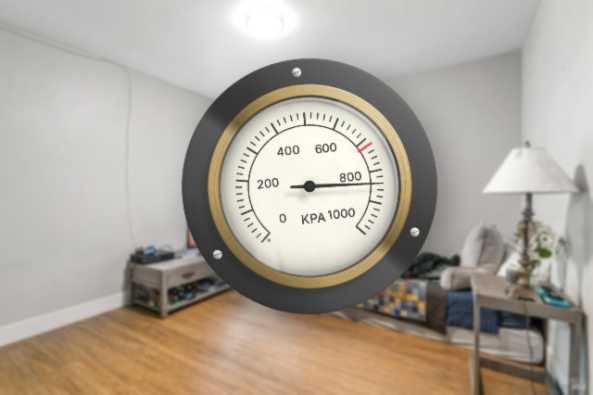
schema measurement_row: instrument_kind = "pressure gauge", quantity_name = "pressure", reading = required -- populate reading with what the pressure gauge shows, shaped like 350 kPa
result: 840 kPa
